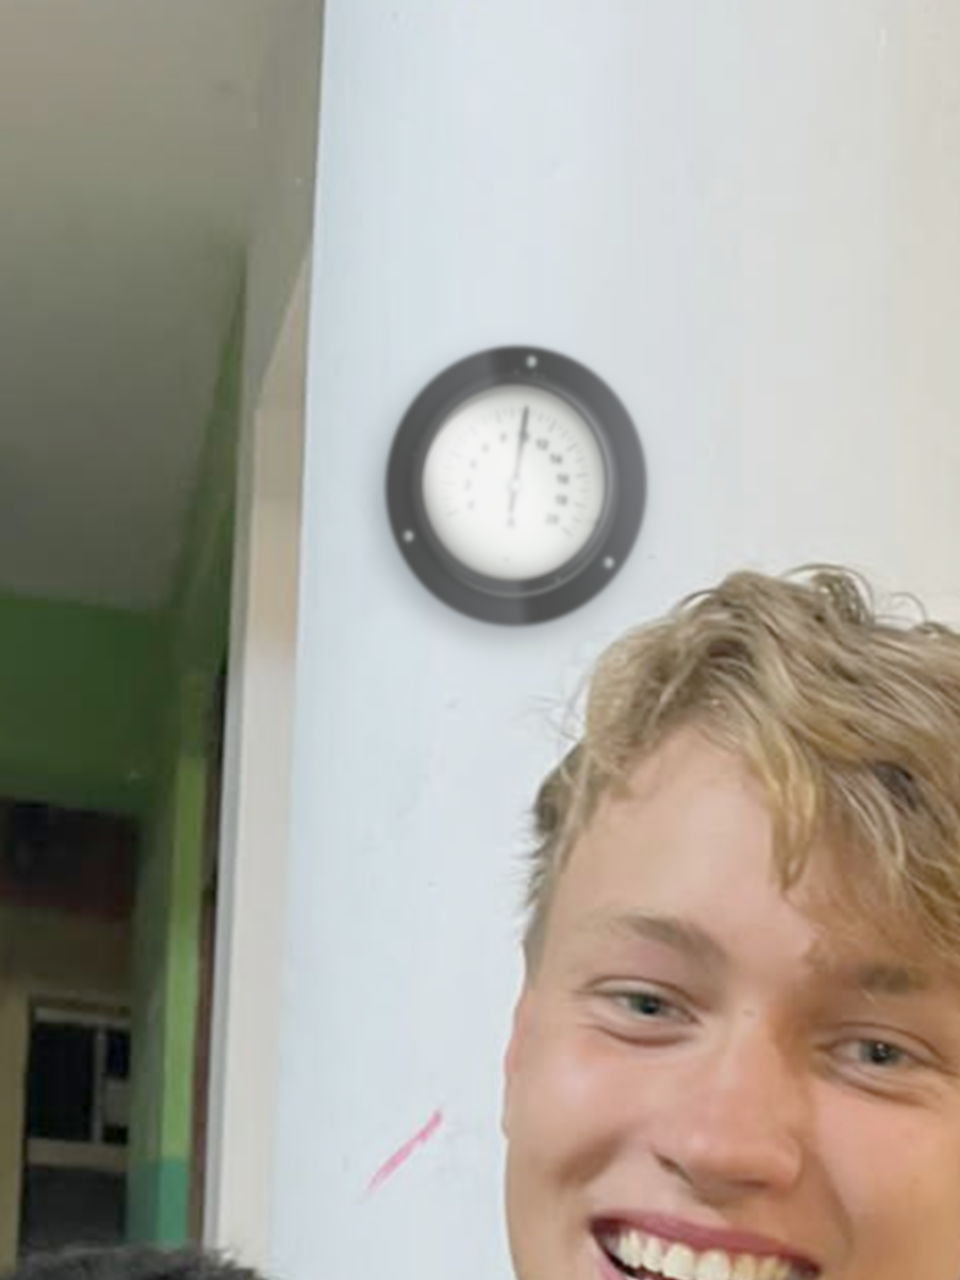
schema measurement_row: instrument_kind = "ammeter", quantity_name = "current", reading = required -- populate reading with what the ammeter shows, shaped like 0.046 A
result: 10 A
